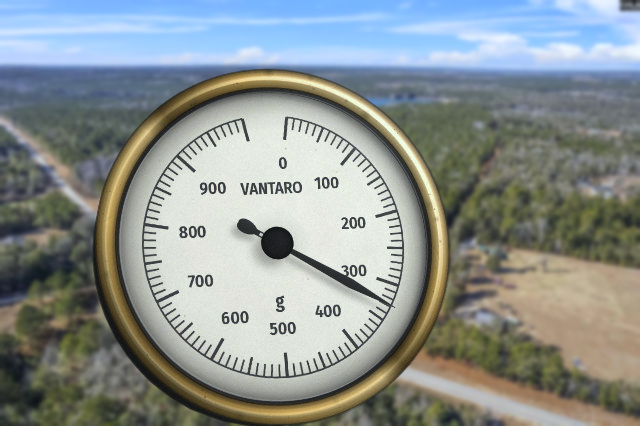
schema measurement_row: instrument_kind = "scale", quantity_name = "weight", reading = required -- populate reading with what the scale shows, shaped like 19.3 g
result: 330 g
